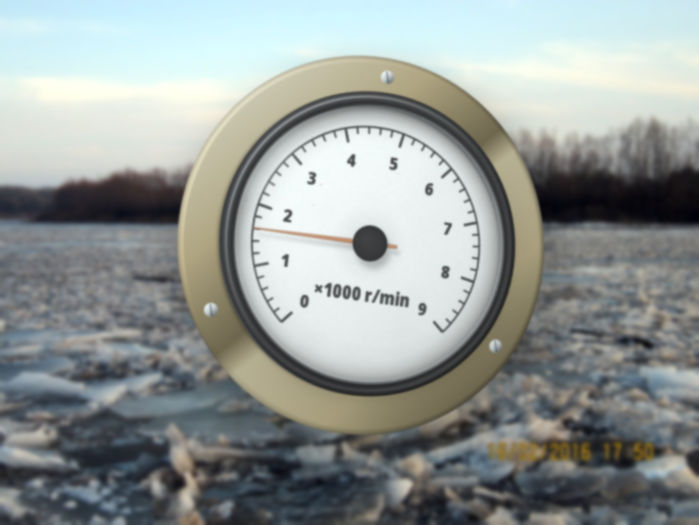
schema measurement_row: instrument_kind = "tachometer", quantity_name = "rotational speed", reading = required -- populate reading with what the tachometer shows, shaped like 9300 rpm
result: 1600 rpm
